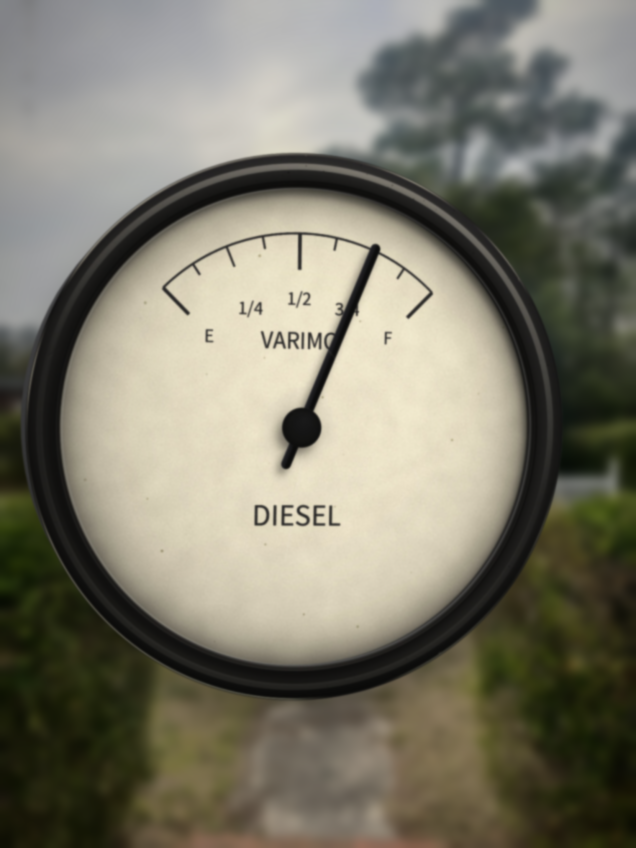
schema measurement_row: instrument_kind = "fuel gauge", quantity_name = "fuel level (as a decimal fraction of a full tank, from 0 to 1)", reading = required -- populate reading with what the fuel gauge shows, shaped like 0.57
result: 0.75
